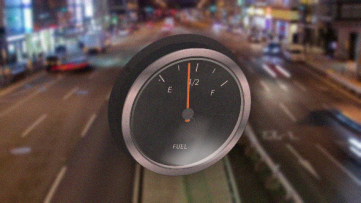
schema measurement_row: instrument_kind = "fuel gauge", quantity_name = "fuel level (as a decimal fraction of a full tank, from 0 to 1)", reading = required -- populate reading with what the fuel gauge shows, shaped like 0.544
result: 0.375
